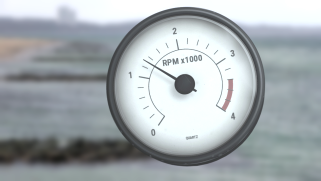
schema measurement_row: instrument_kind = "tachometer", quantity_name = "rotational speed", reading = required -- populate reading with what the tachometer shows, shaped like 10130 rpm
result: 1300 rpm
